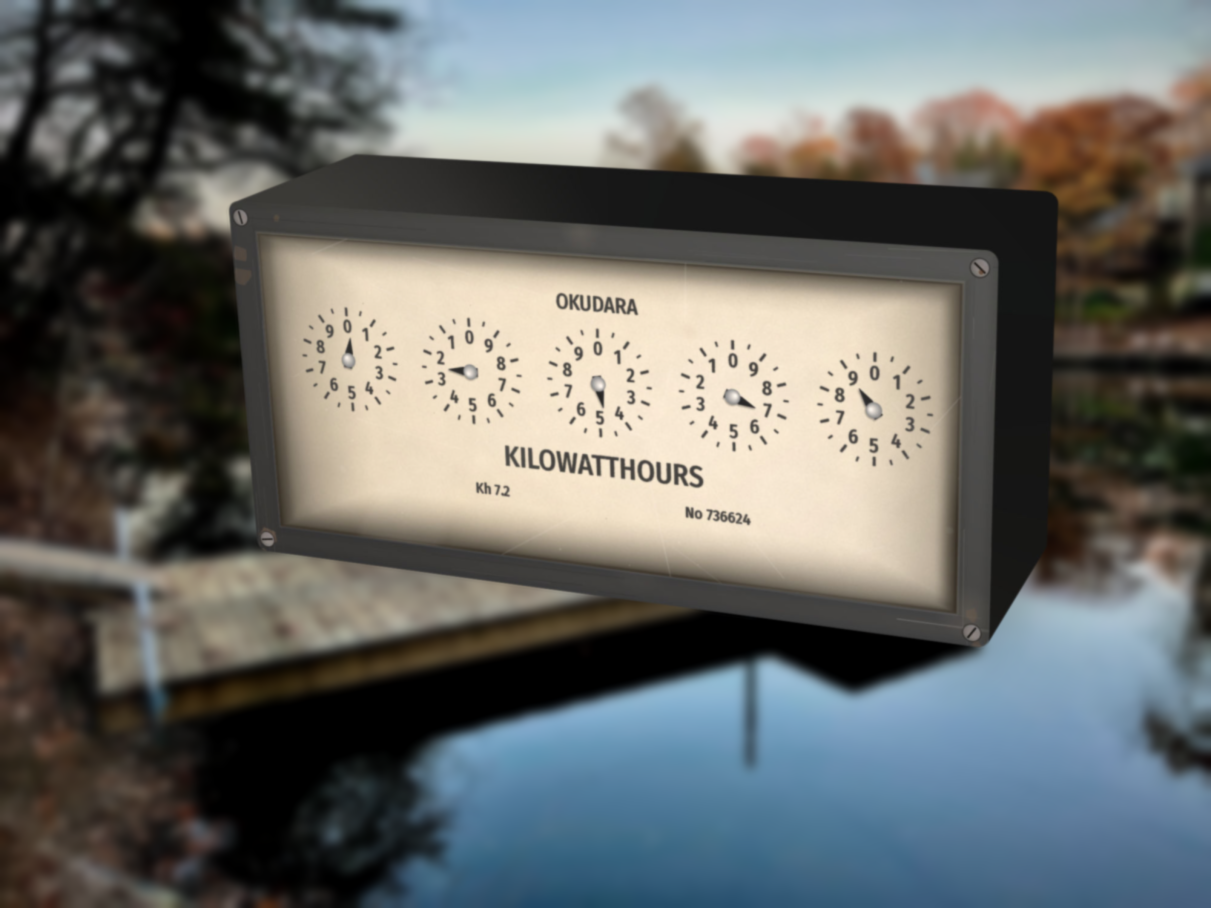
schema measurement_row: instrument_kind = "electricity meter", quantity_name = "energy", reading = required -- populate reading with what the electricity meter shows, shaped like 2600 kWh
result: 2469 kWh
